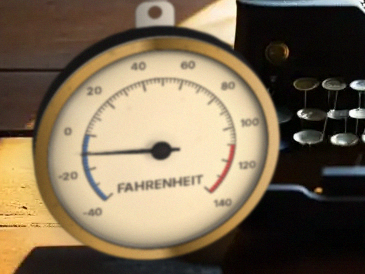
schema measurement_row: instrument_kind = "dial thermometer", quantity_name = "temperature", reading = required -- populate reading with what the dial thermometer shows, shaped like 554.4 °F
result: -10 °F
